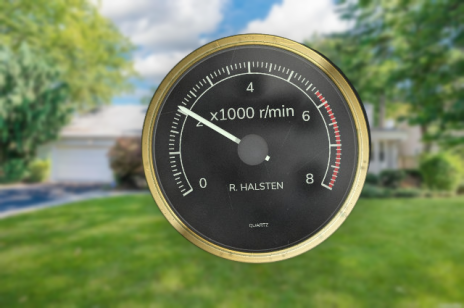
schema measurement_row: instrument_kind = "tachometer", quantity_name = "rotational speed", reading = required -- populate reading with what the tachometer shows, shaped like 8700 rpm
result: 2100 rpm
